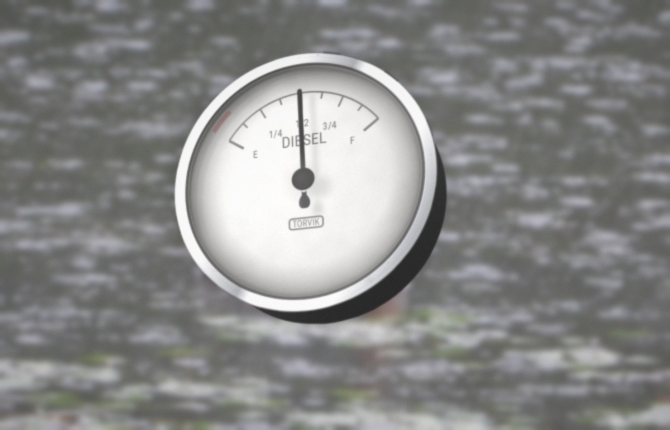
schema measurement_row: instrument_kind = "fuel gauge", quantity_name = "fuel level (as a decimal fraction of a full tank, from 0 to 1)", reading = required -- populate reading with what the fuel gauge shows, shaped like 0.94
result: 0.5
